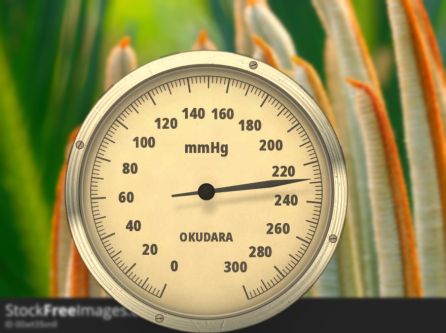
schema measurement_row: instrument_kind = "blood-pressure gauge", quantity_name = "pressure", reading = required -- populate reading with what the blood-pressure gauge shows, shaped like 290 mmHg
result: 228 mmHg
